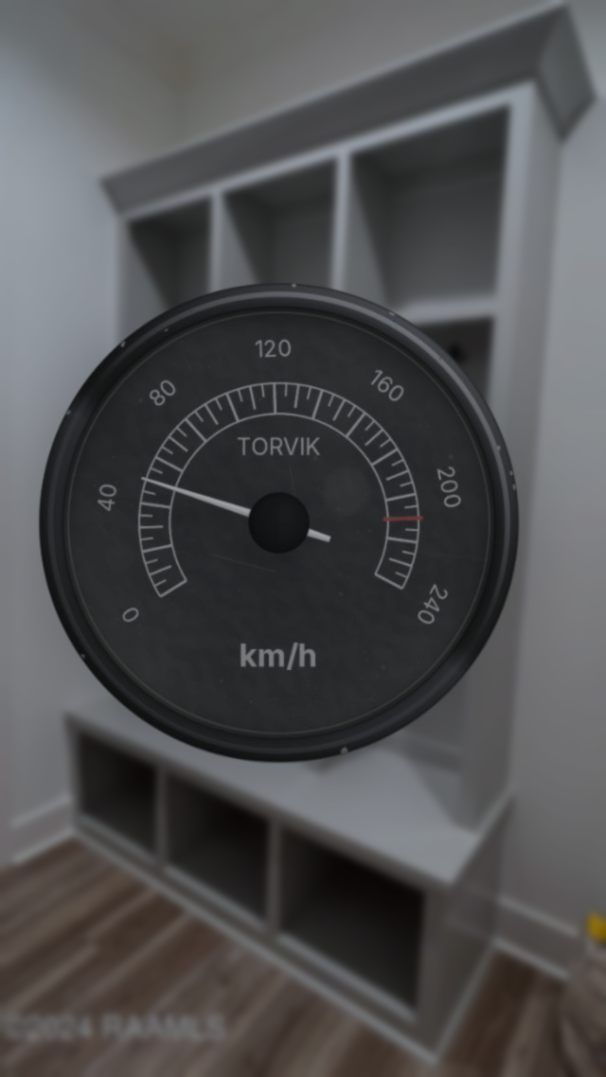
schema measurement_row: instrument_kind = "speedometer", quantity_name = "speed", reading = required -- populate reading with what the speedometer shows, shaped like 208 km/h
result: 50 km/h
